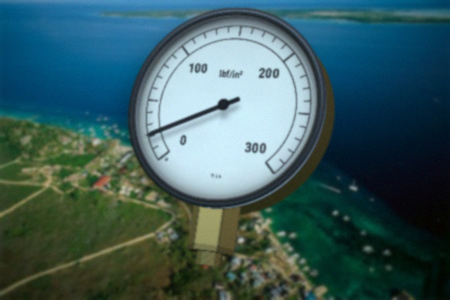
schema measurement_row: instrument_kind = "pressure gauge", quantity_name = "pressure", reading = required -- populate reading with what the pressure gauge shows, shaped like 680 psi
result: 20 psi
